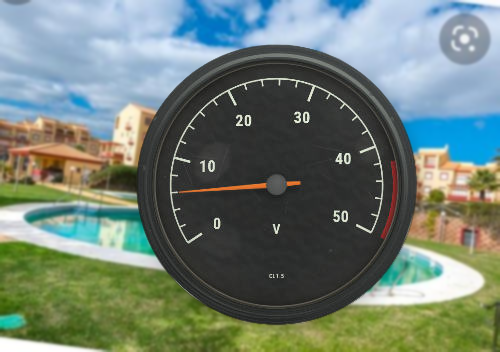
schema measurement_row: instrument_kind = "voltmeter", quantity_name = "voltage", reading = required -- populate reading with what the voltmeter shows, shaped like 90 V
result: 6 V
